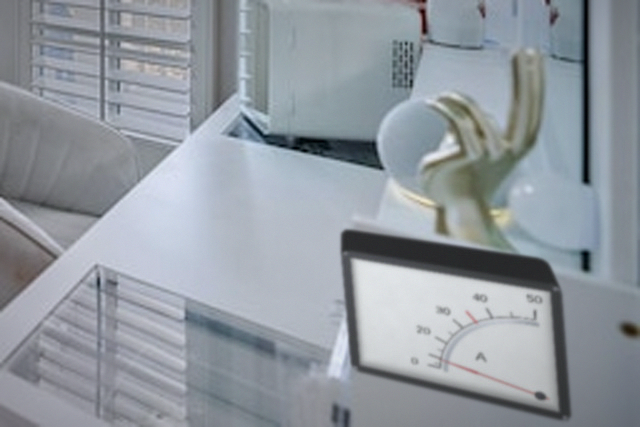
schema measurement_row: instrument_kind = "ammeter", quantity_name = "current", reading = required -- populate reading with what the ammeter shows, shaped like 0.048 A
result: 10 A
